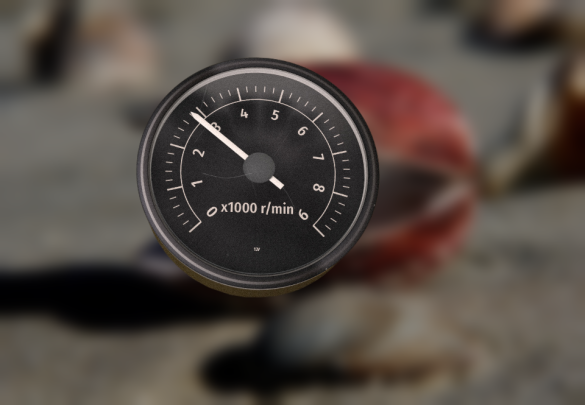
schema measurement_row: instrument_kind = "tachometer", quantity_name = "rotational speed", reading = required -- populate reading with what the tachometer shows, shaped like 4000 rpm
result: 2800 rpm
